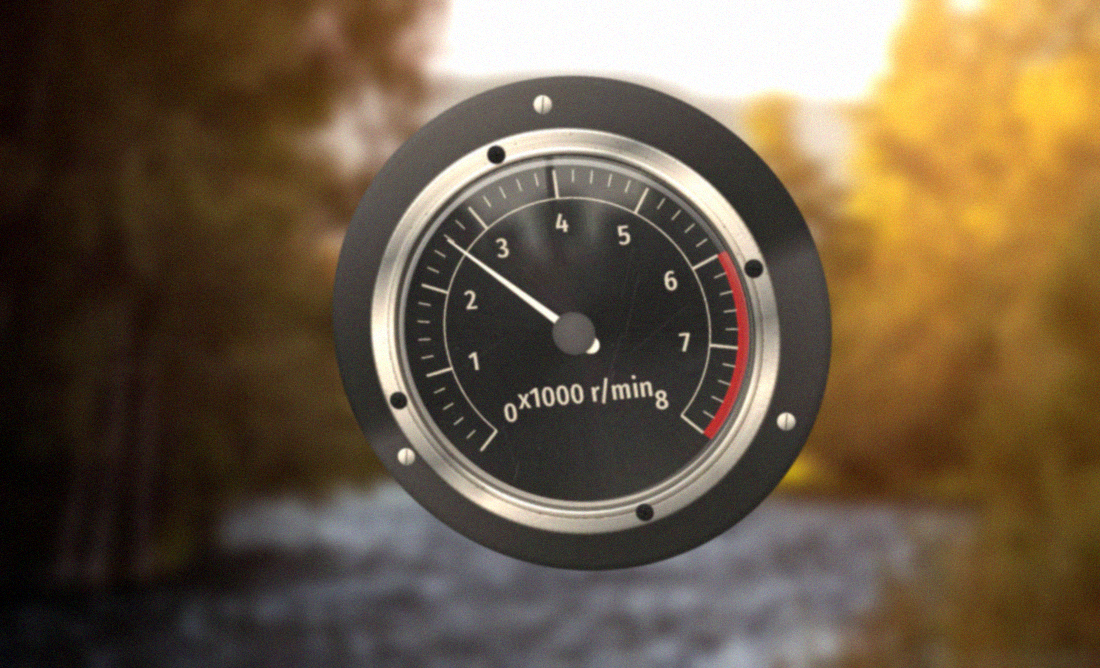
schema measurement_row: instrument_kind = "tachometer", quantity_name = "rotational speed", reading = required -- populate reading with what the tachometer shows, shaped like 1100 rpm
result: 2600 rpm
